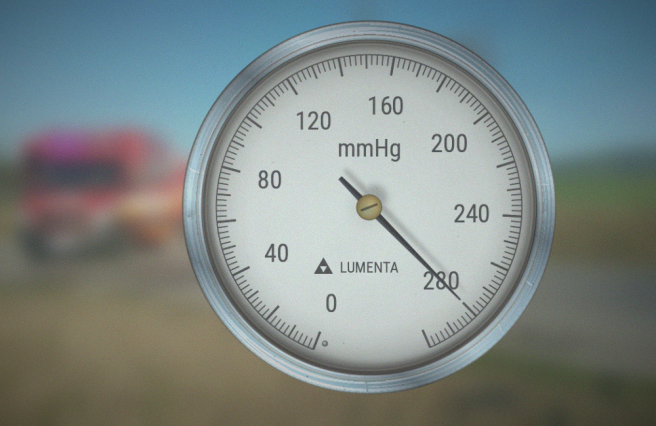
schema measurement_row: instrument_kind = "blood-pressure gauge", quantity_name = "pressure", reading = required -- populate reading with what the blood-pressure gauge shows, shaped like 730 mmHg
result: 280 mmHg
